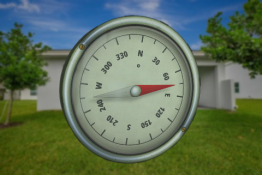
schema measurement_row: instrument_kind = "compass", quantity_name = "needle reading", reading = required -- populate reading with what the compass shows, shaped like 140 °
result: 75 °
